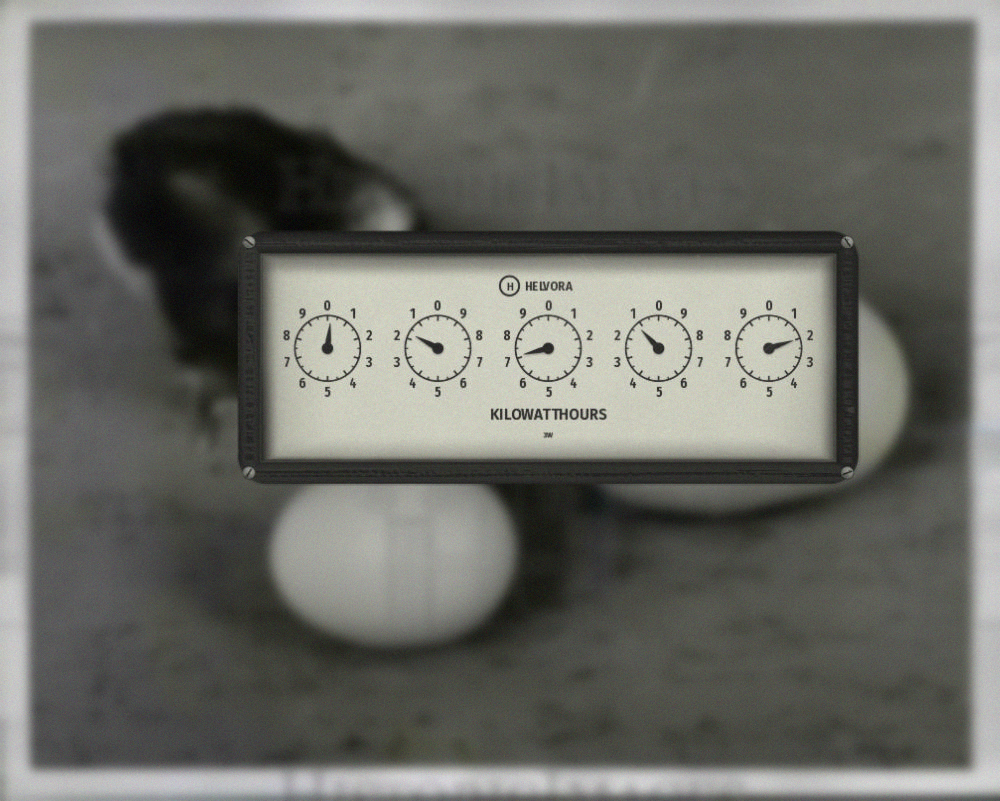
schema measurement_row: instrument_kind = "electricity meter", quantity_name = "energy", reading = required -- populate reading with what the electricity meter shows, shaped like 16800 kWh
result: 1712 kWh
